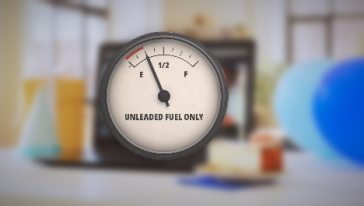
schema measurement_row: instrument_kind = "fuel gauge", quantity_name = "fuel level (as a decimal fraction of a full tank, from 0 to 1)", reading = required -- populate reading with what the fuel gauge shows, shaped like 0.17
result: 0.25
